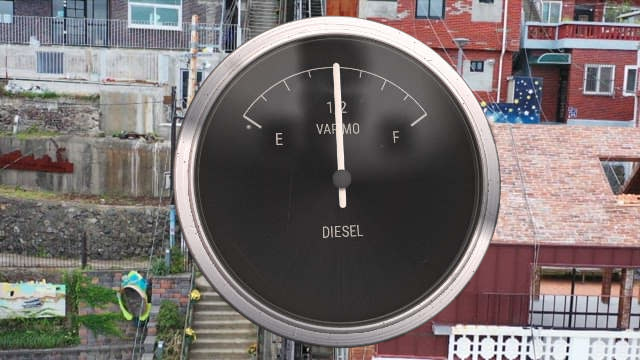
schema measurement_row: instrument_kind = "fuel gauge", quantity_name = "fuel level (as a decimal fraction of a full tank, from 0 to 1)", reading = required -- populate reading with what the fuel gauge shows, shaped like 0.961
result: 0.5
